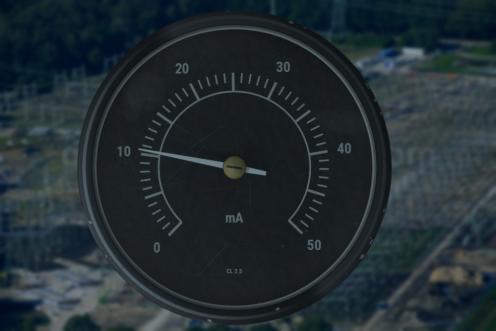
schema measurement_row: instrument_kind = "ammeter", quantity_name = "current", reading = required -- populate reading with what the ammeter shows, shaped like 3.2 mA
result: 10.5 mA
